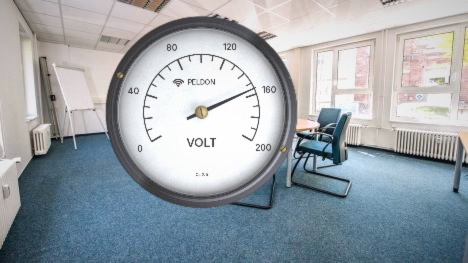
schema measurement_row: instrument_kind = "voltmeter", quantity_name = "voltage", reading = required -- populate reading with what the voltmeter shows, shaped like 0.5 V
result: 155 V
